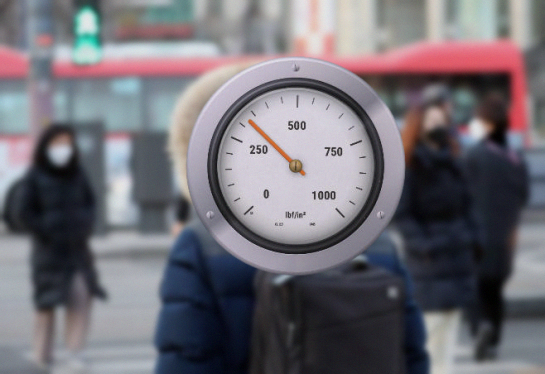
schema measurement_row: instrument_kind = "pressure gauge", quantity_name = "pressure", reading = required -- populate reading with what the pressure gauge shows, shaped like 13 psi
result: 325 psi
